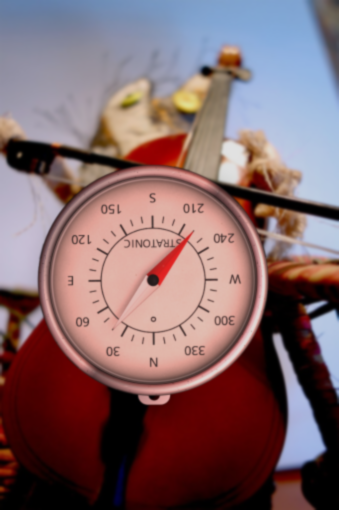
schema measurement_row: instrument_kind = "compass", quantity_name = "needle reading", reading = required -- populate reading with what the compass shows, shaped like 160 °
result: 220 °
